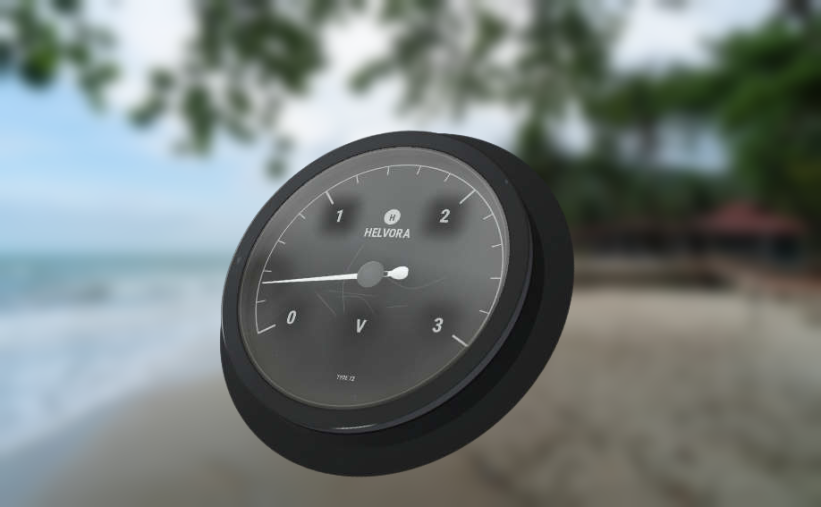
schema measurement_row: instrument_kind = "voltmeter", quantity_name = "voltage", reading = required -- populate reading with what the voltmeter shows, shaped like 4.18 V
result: 0.3 V
